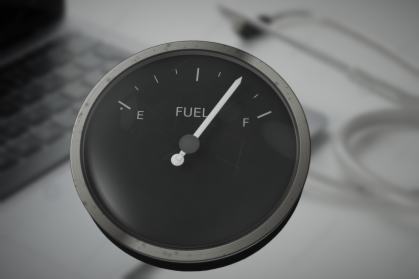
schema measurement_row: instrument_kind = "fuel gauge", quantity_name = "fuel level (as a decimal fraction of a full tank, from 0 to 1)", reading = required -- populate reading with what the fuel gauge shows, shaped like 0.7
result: 0.75
